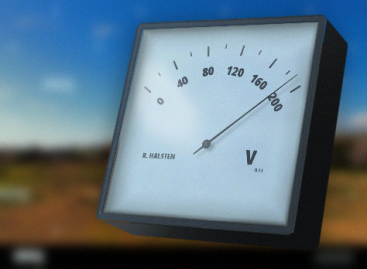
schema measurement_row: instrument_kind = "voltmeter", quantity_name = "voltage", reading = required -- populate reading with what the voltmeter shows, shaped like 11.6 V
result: 190 V
